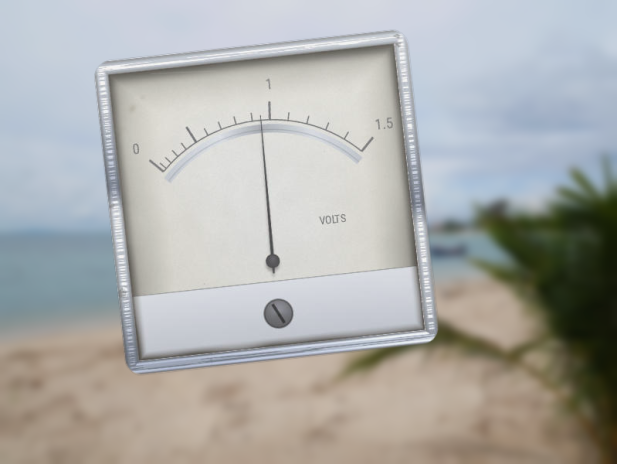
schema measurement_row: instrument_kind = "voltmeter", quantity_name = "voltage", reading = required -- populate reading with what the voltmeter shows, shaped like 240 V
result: 0.95 V
